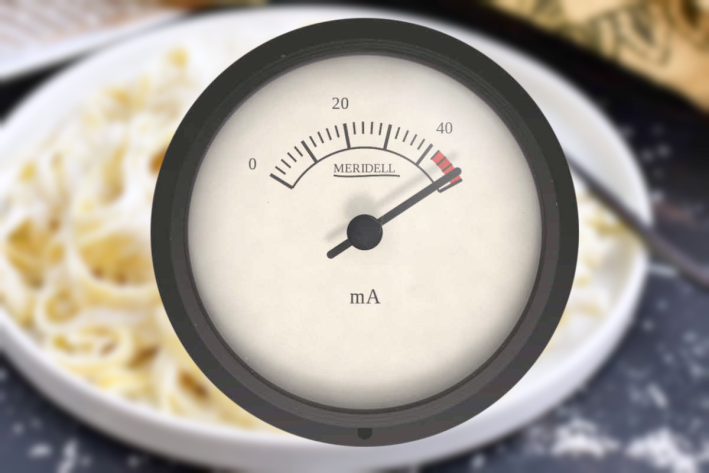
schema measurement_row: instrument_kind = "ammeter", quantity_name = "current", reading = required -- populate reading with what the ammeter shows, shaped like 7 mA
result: 48 mA
